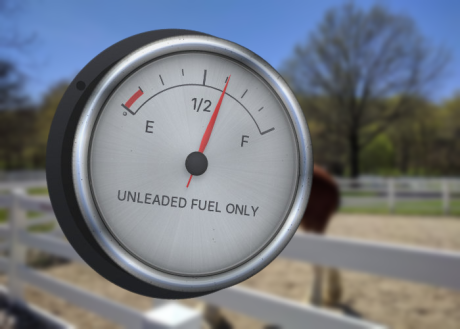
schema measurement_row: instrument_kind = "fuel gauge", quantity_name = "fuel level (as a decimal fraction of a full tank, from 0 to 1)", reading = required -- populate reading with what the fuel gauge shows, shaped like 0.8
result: 0.625
